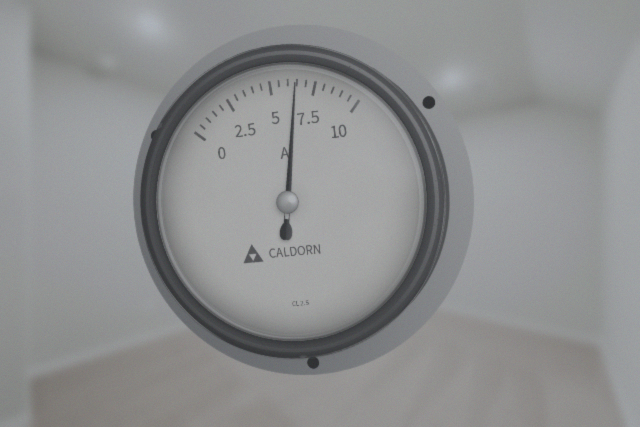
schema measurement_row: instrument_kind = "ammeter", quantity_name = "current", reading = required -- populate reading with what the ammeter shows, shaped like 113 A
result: 6.5 A
